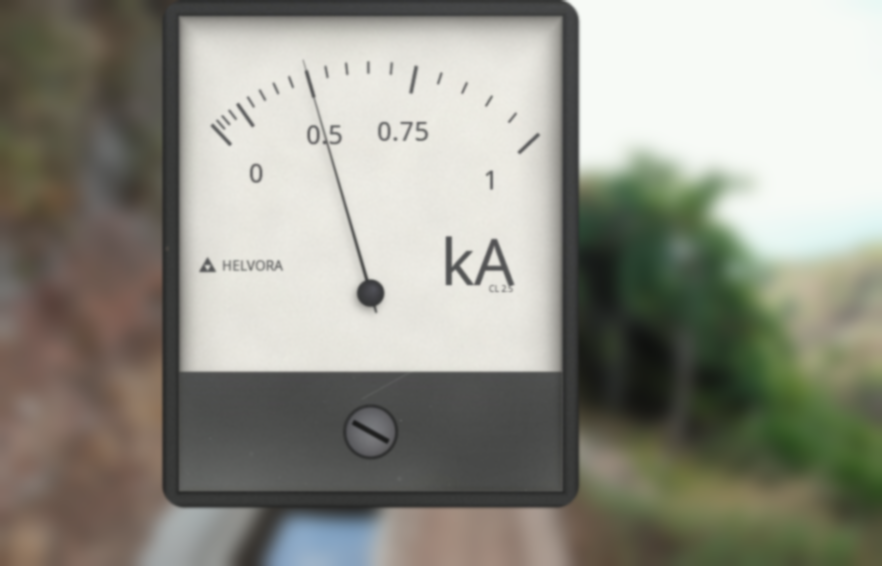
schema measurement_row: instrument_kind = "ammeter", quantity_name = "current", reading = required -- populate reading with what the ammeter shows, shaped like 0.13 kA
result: 0.5 kA
